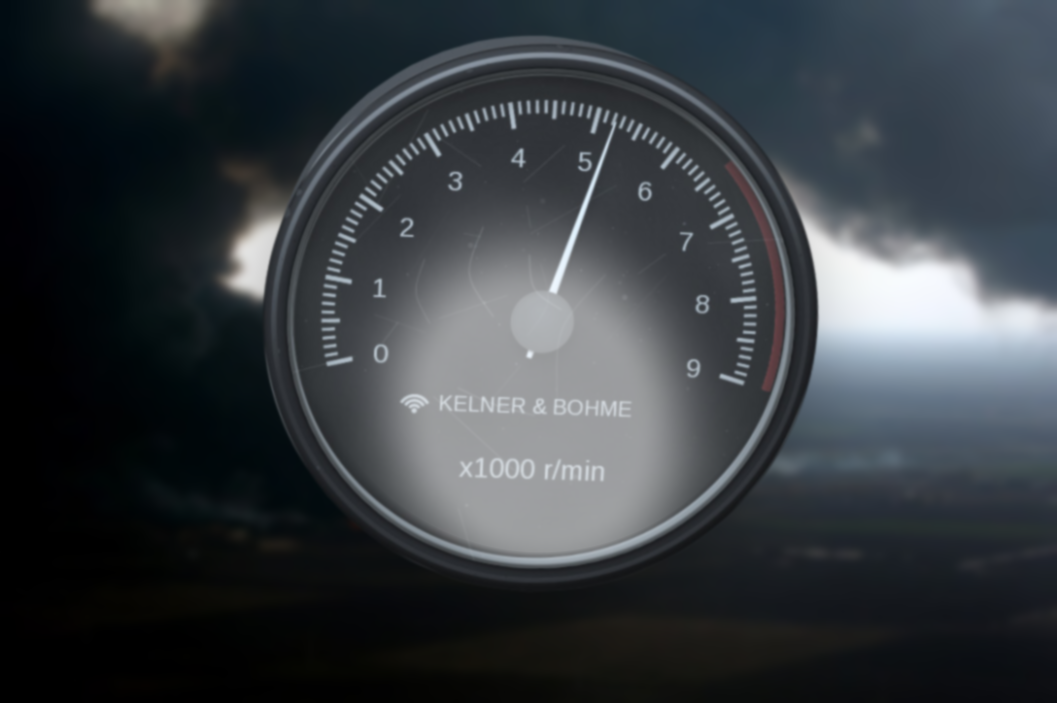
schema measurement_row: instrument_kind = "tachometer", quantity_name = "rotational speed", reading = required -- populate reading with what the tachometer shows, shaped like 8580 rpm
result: 5200 rpm
